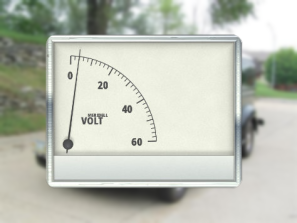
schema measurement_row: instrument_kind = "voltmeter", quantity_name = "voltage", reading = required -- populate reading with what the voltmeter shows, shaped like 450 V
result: 4 V
